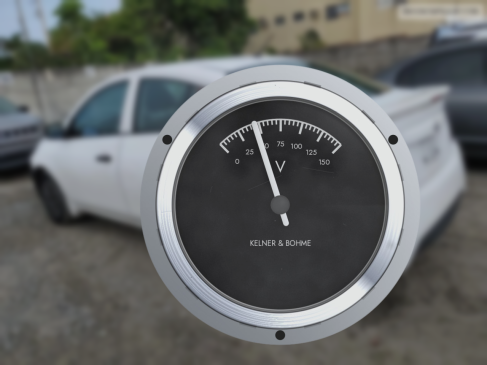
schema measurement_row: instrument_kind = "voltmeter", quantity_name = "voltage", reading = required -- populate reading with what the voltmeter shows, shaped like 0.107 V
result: 45 V
